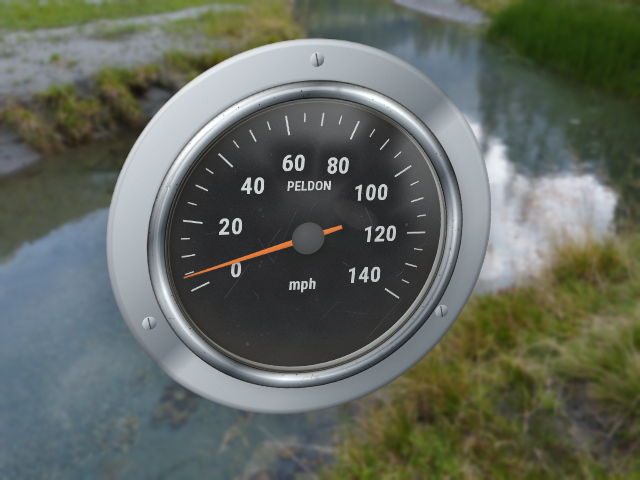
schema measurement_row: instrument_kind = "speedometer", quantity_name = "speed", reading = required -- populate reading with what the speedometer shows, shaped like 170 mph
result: 5 mph
